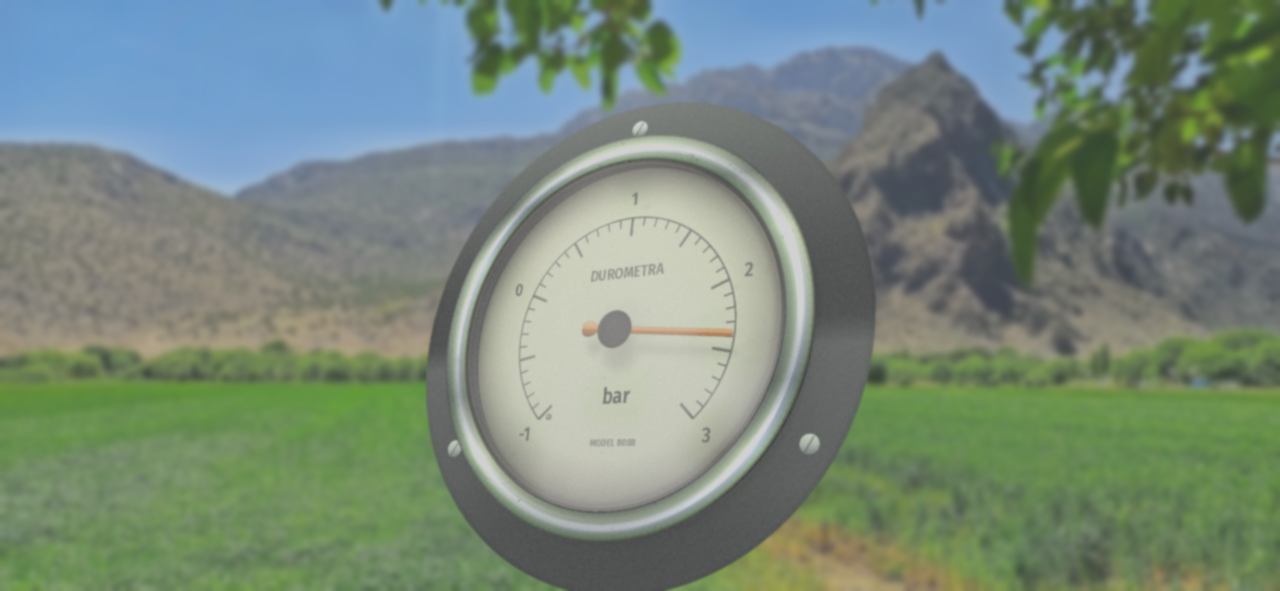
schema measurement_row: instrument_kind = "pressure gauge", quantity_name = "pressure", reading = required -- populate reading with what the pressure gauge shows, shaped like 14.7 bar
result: 2.4 bar
